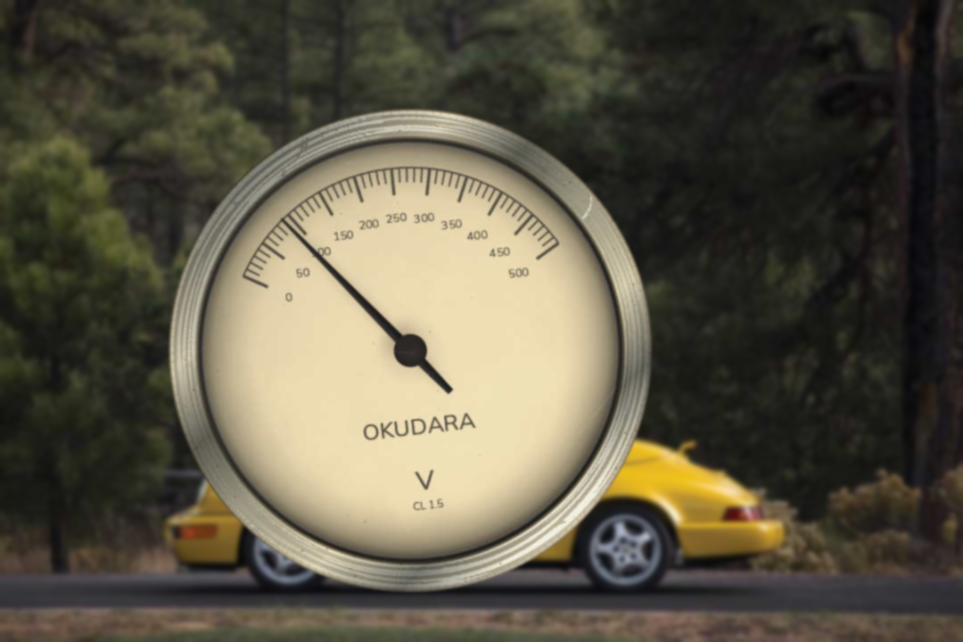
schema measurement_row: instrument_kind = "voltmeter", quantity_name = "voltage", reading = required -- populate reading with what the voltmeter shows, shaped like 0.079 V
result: 90 V
